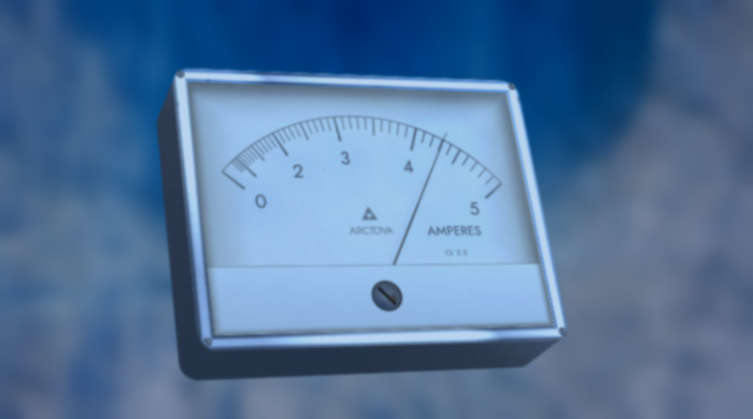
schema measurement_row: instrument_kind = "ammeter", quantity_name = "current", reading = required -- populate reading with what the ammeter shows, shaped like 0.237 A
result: 4.3 A
